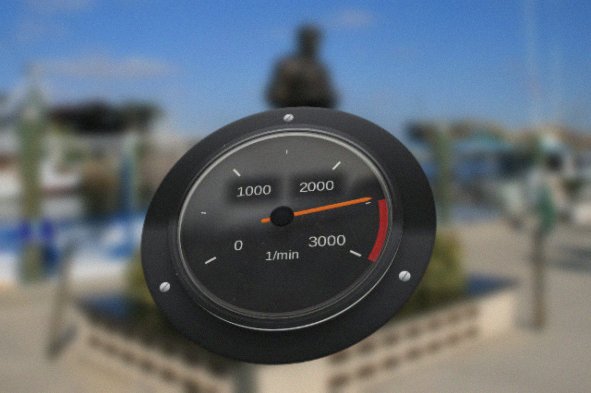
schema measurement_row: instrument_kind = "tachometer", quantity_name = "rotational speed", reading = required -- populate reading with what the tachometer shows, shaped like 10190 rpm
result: 2500 rpm
